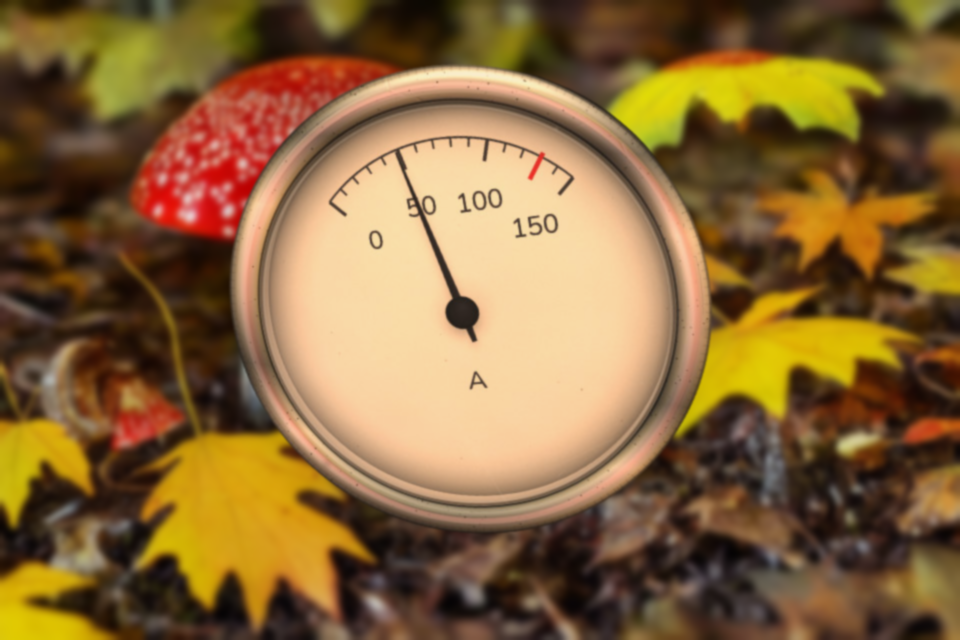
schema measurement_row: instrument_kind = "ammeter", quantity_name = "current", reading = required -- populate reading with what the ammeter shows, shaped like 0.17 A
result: 50 A
